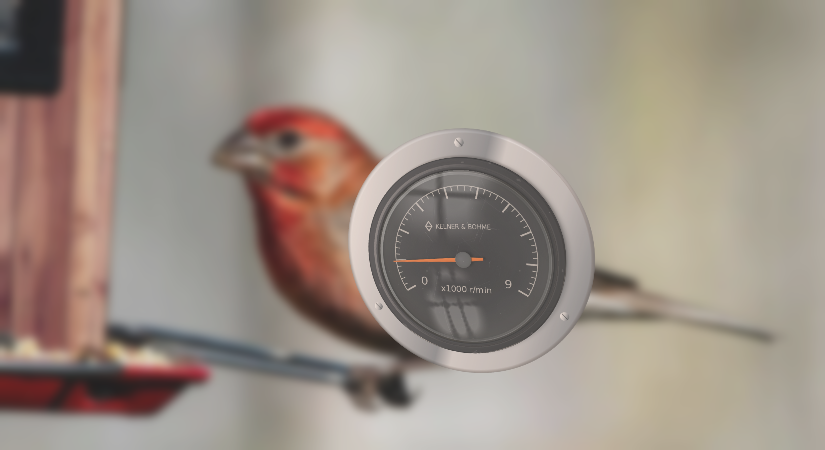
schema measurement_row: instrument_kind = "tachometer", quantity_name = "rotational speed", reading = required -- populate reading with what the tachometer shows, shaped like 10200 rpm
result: 1000 rpm
